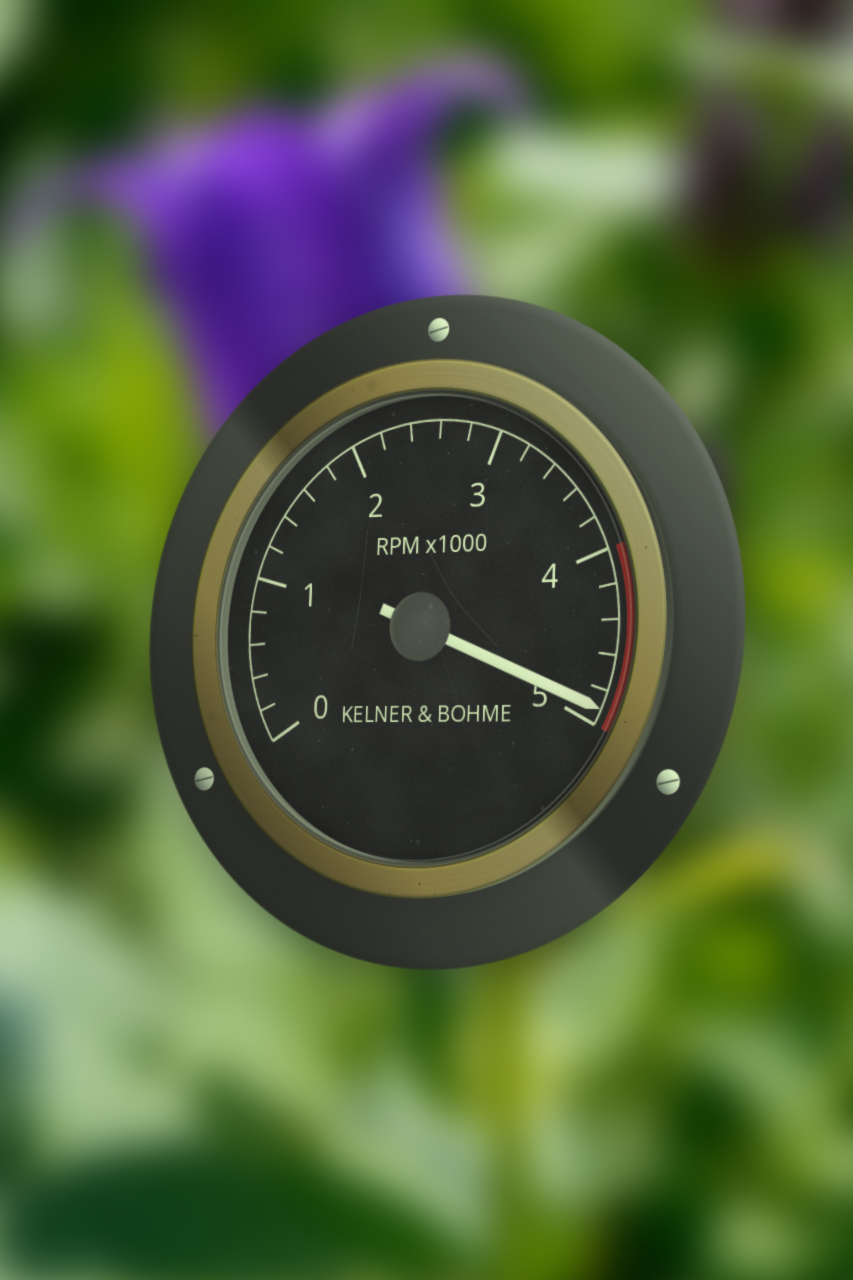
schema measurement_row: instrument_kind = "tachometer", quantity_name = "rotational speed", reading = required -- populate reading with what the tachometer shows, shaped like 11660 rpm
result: 4900 rpm
